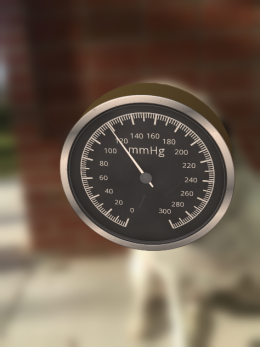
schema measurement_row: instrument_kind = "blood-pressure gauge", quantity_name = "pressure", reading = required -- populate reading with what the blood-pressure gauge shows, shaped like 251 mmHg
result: 120 mmHg
